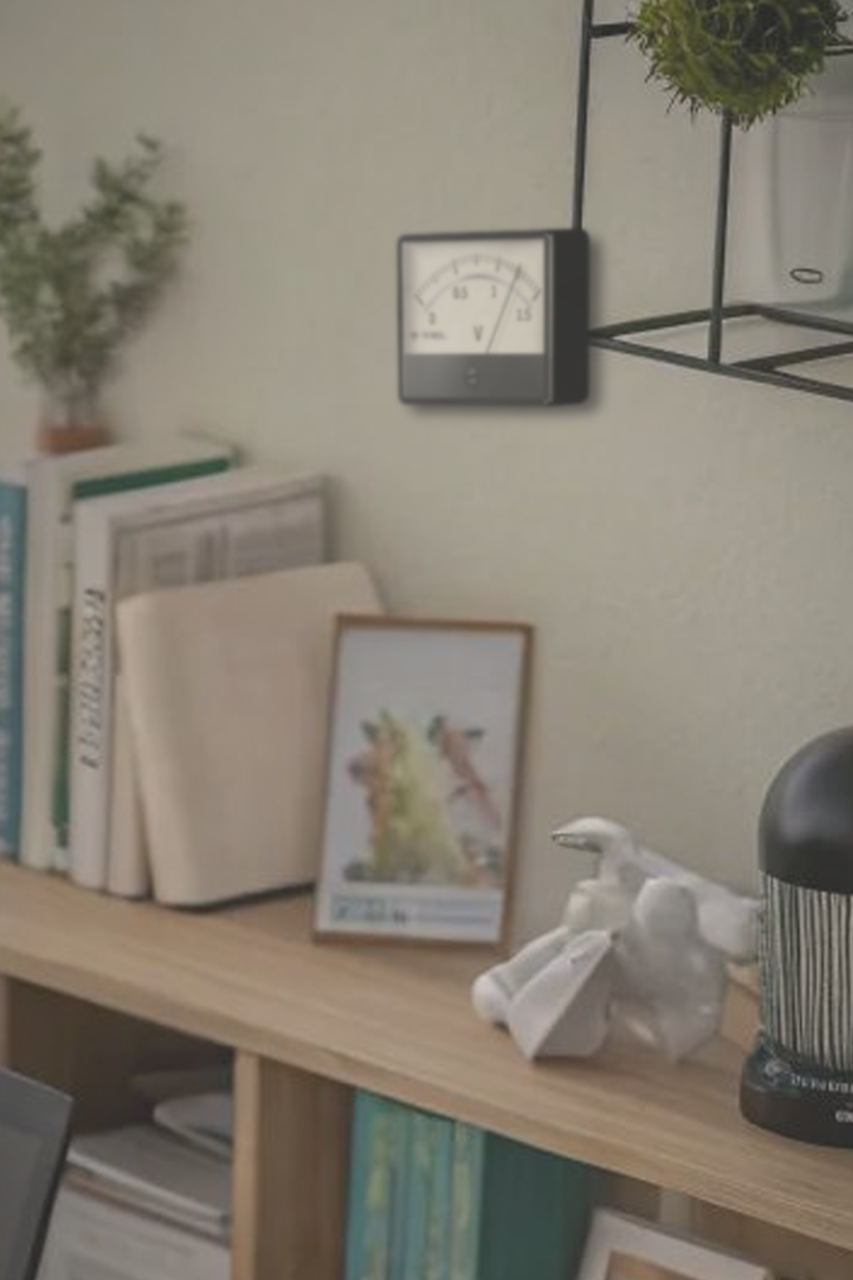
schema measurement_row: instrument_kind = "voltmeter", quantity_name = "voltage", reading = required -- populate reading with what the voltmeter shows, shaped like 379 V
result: 1.25 V
